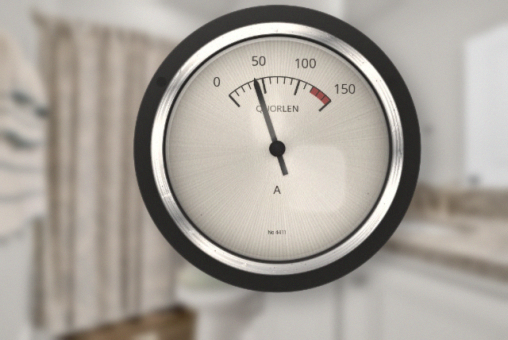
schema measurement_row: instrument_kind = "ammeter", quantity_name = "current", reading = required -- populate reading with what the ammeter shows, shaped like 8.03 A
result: 40 A
